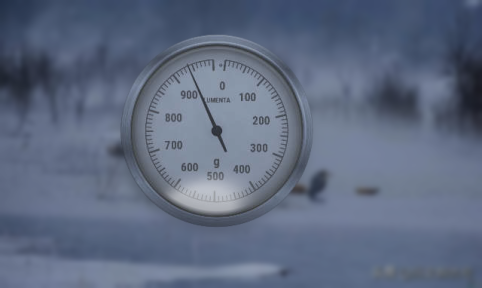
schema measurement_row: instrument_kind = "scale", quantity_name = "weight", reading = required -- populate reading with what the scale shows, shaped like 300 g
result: 940 g
